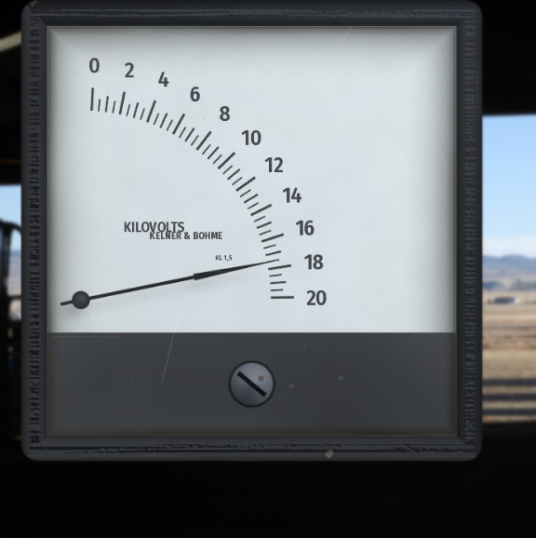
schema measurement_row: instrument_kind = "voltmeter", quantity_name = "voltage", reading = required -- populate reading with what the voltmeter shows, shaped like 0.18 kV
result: 17.5 kV
